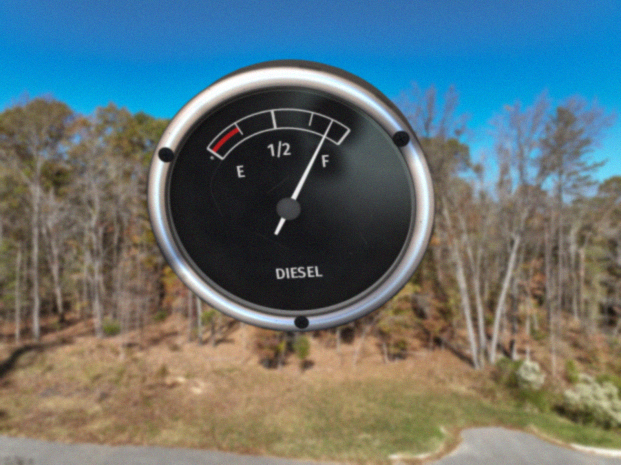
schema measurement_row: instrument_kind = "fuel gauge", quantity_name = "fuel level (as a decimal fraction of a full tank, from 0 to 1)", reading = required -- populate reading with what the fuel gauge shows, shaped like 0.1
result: 0.875
